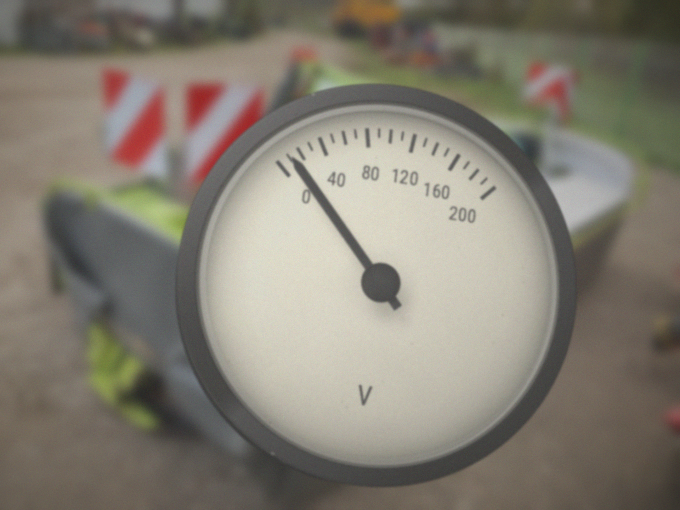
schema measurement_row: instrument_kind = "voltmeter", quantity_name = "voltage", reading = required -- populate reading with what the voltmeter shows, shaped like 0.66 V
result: 10 V
